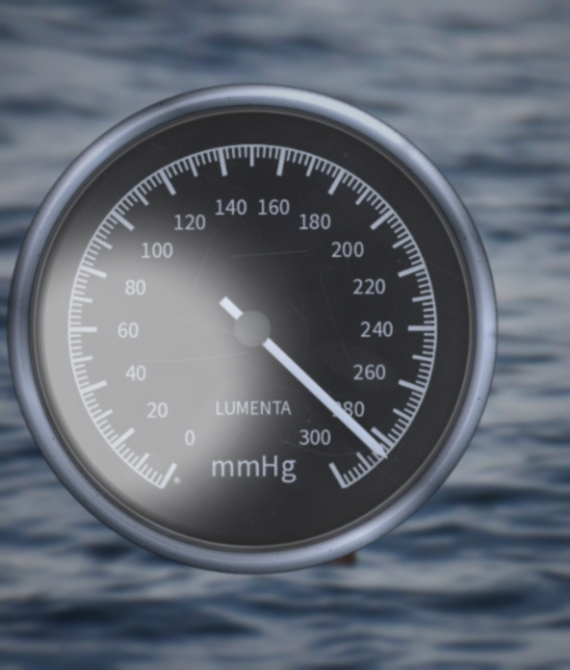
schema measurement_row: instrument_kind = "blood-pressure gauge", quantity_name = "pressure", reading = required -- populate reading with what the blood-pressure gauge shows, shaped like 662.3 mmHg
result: 284 mmHg
